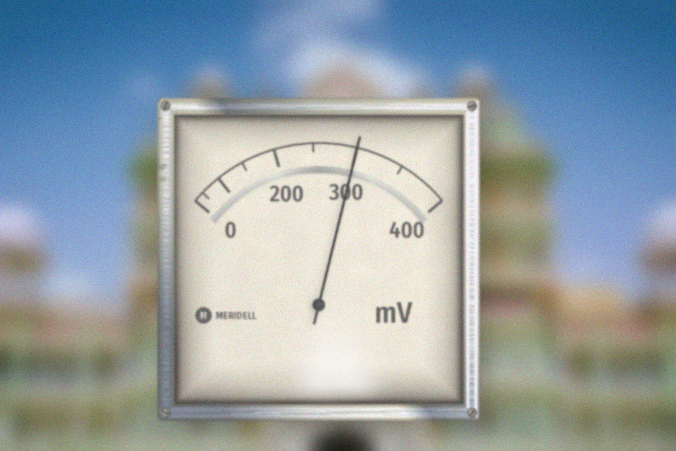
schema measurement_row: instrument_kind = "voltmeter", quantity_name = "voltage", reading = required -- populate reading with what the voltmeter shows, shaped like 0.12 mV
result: 300 mV
